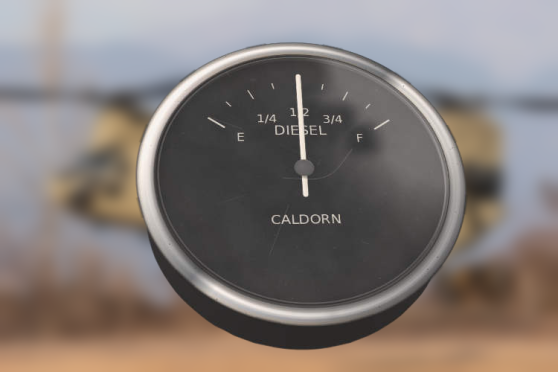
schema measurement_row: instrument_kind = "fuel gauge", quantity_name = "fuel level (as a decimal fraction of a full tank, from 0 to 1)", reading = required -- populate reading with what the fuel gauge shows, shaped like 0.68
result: 0.5
